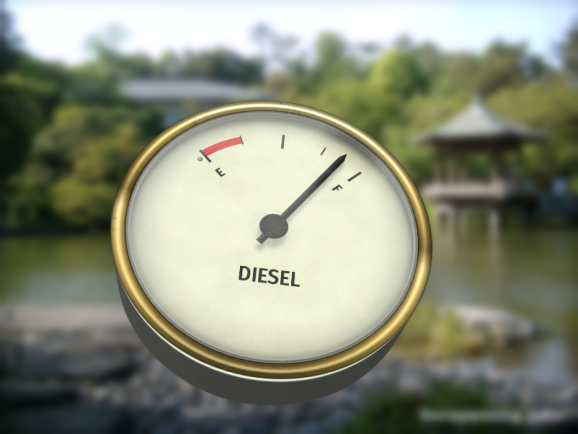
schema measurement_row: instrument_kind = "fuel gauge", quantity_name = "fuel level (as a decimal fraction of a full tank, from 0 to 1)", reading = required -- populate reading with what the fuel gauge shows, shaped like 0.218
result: 0.875
